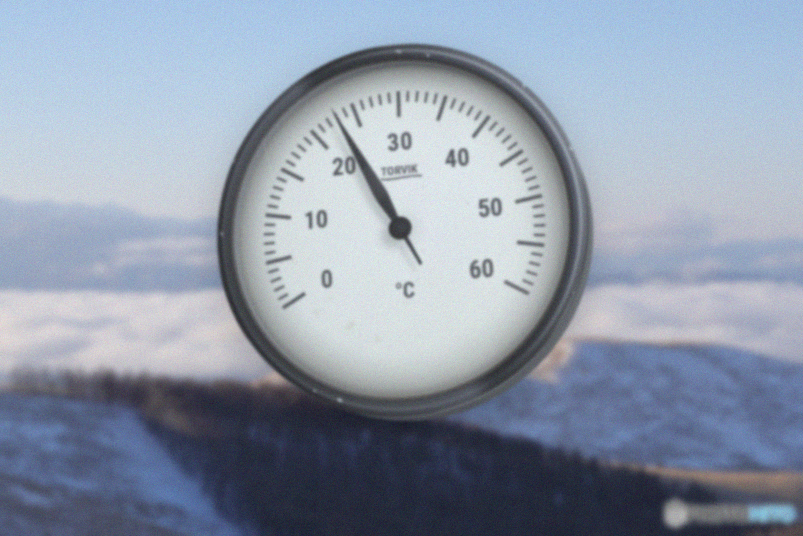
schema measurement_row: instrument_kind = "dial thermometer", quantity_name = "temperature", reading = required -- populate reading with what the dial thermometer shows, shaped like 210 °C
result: 23 °C
